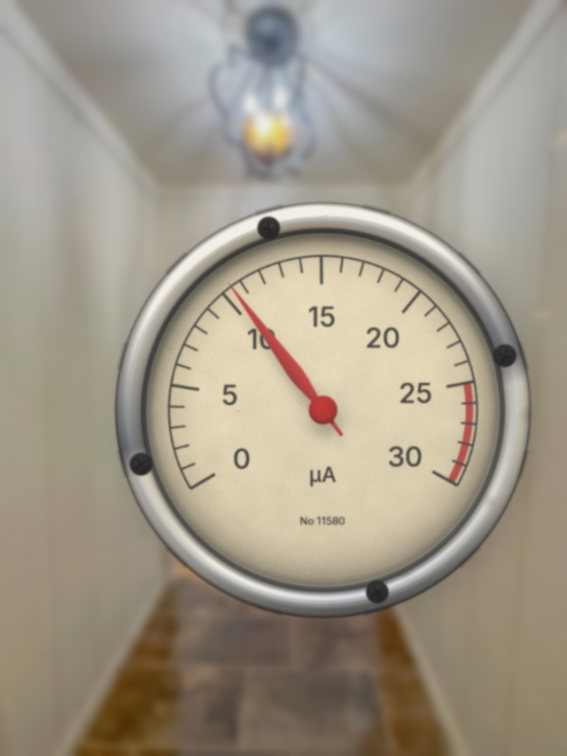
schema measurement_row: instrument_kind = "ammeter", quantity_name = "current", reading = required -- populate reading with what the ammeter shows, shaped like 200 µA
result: 10.5 µA
